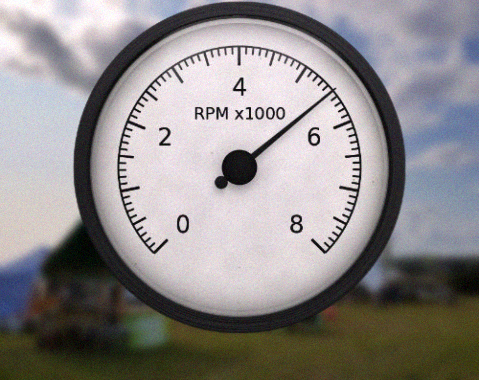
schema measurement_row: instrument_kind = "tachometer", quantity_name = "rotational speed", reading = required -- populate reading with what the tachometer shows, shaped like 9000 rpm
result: 5500 rpm
